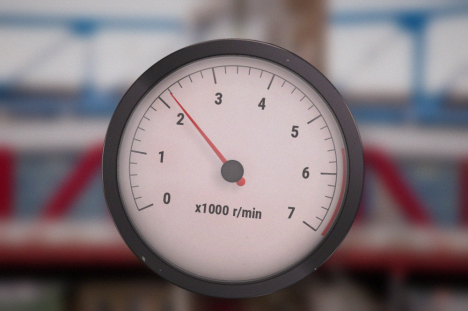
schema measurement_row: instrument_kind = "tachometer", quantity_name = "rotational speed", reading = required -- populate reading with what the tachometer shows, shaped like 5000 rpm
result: 2200 rpm
